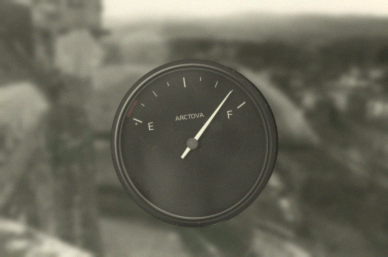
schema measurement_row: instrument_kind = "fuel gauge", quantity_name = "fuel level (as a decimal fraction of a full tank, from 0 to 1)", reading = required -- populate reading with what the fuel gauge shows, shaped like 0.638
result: 0.875
